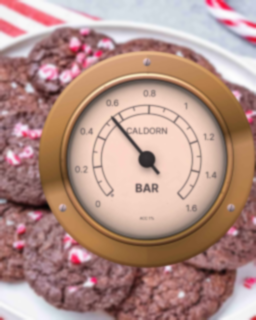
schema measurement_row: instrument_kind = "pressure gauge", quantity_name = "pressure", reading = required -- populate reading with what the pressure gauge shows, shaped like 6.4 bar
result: 0.55 bar
